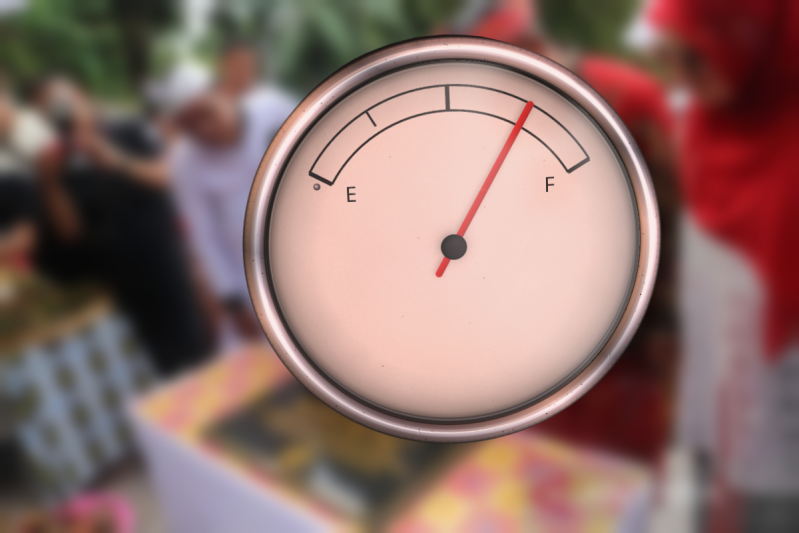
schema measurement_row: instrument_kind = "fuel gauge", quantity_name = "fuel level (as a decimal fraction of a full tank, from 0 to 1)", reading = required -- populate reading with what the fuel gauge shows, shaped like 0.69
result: 0.75
